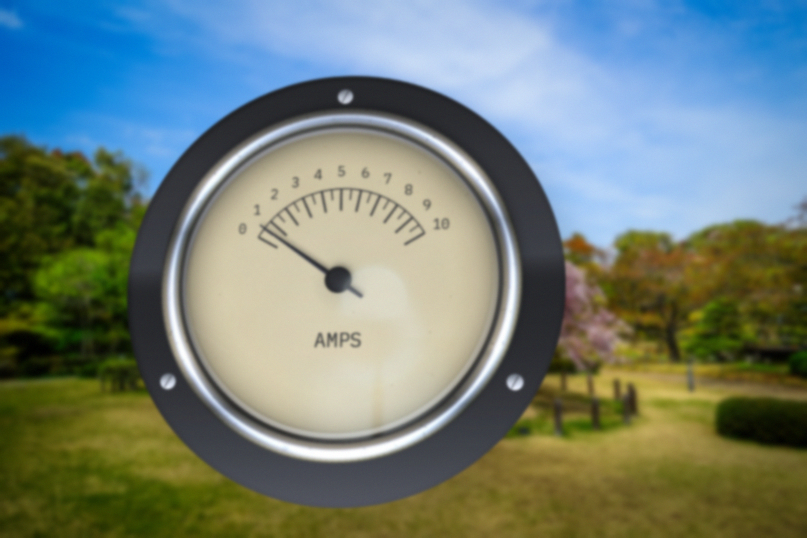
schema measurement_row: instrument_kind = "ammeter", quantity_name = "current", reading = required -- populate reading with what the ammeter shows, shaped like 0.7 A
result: 0.5 A
